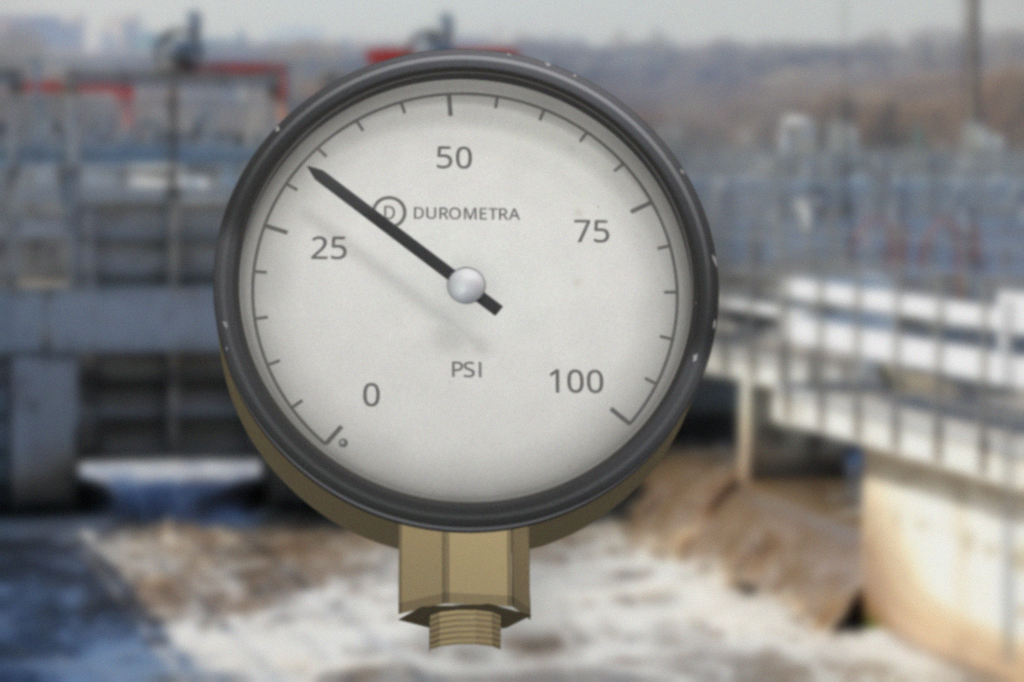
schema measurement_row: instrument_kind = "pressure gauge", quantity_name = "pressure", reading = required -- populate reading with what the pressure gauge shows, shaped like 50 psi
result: 32.5 psi
